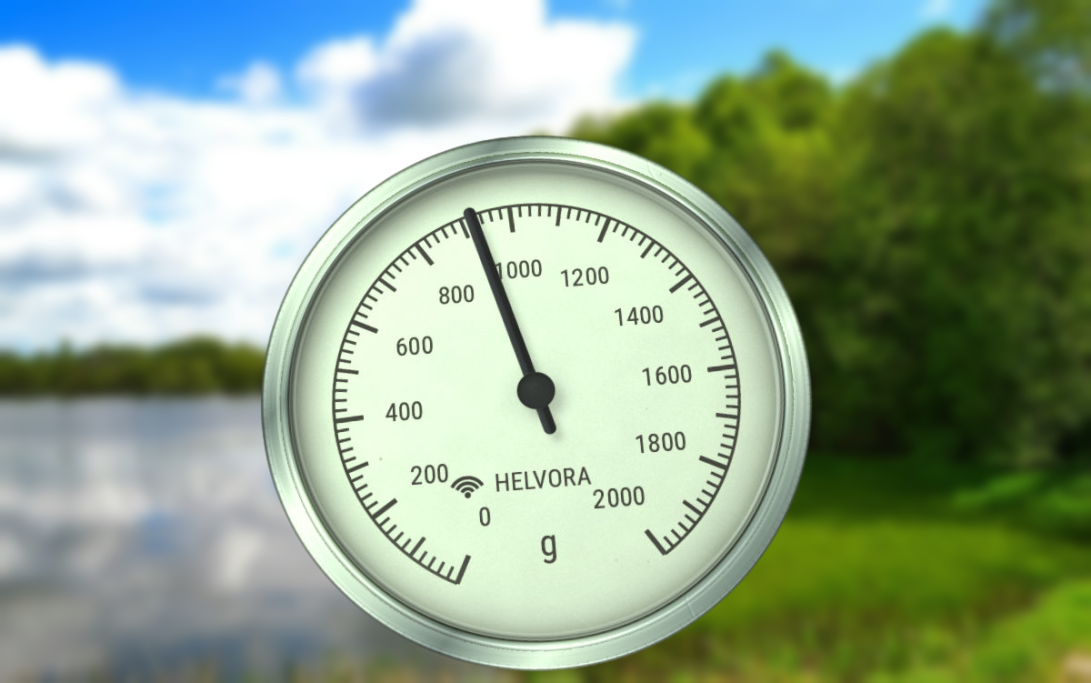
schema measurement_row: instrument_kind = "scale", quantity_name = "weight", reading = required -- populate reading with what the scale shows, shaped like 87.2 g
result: 920 g
